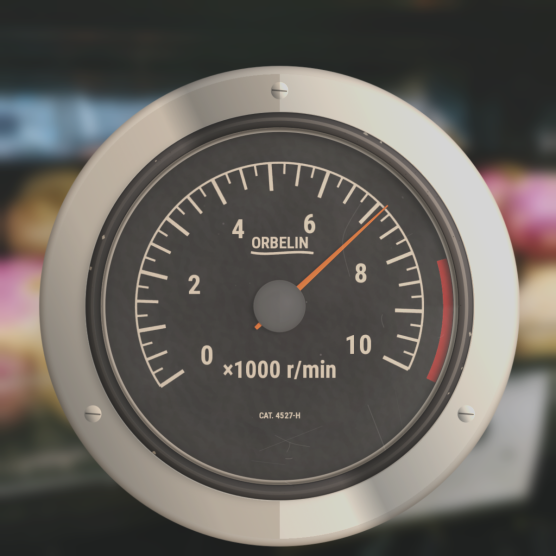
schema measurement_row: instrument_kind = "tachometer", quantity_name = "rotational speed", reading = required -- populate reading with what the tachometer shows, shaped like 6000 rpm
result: 7125 rpm
